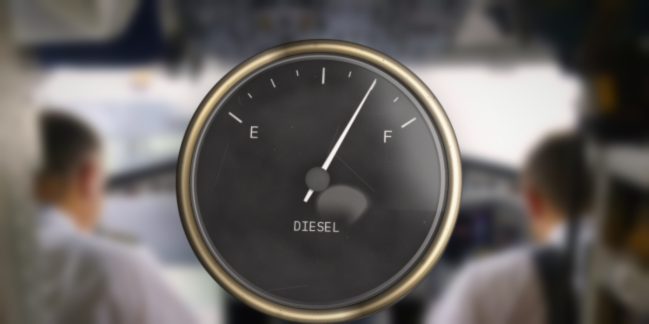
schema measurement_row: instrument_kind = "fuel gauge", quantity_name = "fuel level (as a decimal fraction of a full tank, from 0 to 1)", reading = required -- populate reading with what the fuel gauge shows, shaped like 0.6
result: 0.75
